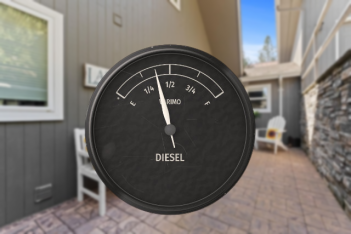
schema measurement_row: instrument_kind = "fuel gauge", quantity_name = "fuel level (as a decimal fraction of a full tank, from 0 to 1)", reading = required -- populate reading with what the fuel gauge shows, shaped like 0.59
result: 0.375
